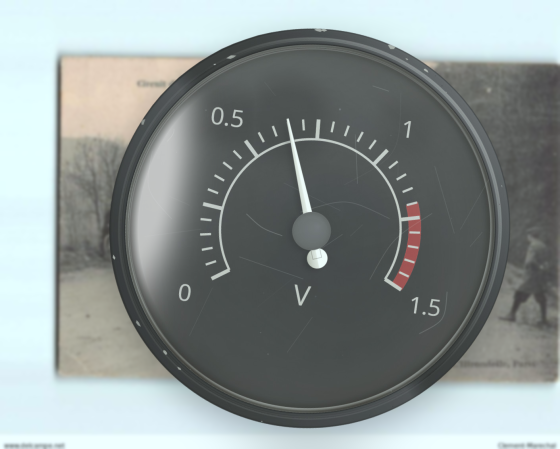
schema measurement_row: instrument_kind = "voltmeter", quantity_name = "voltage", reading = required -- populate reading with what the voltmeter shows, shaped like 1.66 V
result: 0.65 V
